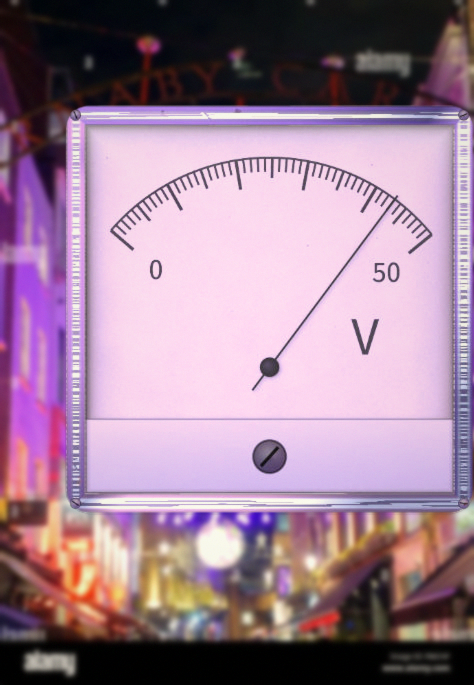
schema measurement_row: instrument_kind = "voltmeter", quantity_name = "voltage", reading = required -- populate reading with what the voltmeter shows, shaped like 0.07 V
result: 43 V
